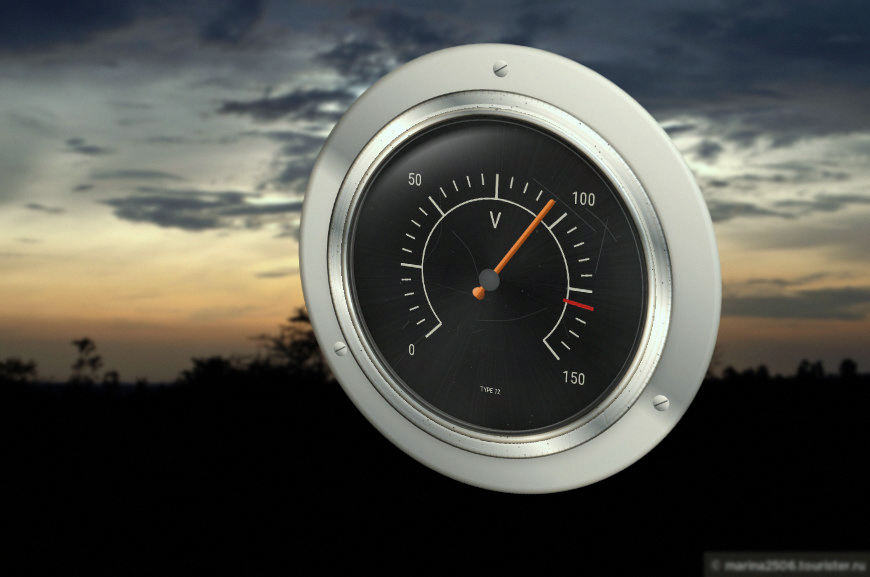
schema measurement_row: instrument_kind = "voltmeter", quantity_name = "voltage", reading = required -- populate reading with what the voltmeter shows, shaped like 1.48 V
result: 95 V
